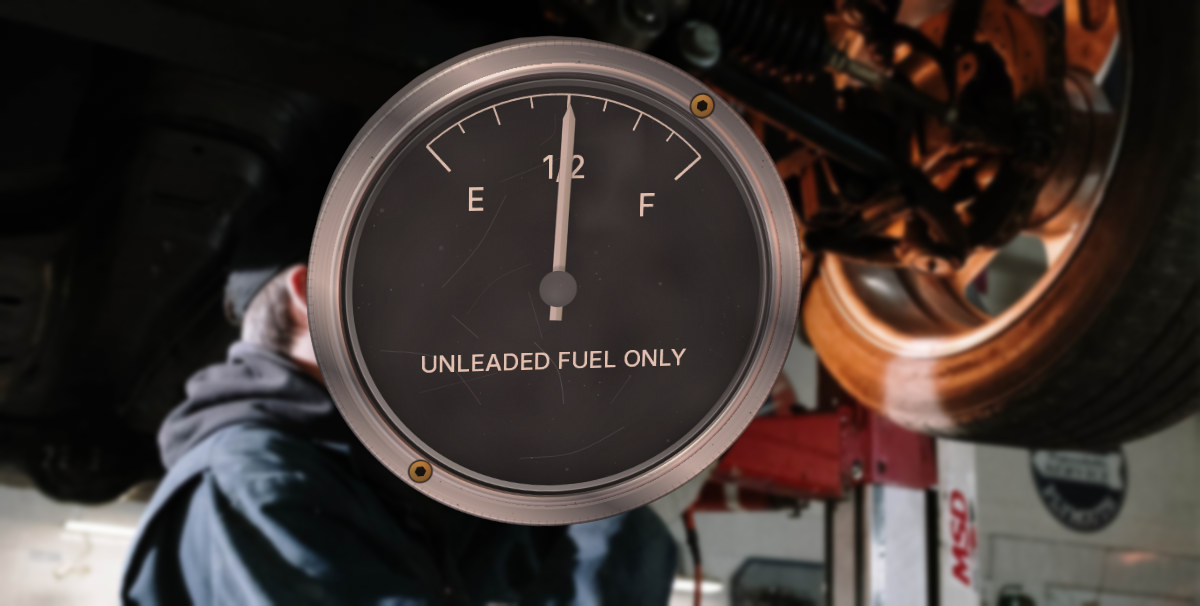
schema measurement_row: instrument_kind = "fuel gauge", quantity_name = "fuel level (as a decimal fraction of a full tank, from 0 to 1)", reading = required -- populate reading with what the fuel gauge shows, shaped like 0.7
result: 0.5
